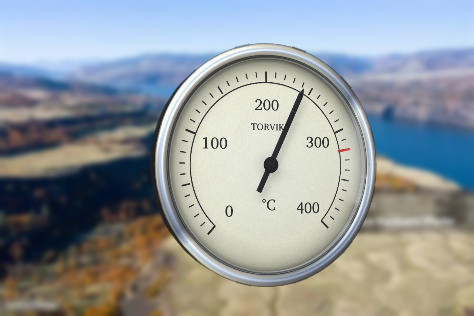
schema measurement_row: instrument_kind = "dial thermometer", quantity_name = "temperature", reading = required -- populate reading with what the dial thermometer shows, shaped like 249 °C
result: 240 °C
